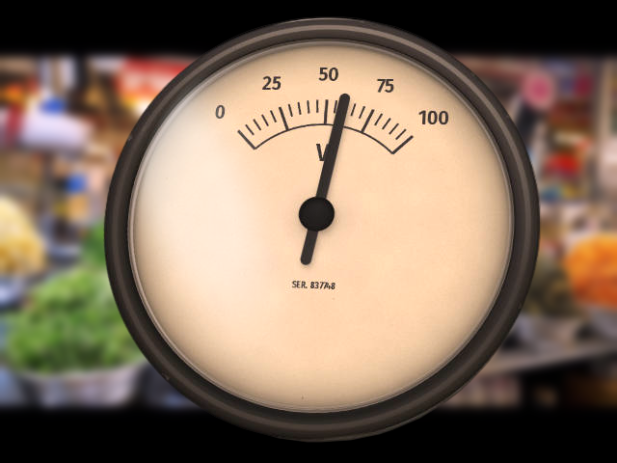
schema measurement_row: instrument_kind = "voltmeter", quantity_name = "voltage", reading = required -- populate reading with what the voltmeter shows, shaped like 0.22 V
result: 60 V
